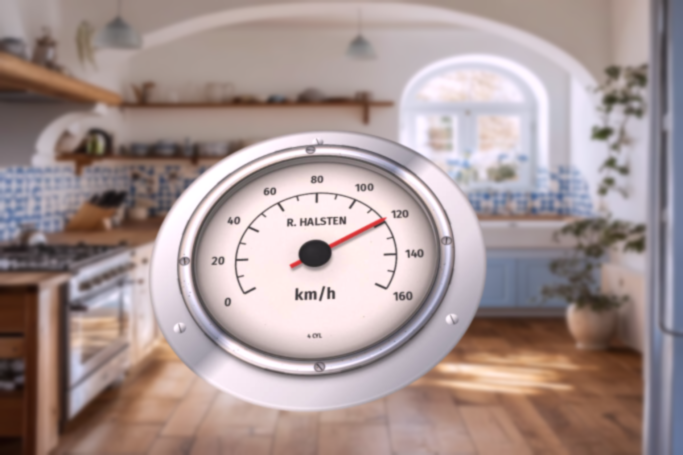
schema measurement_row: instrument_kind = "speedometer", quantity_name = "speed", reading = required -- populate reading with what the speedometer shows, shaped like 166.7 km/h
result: 120 km/h
